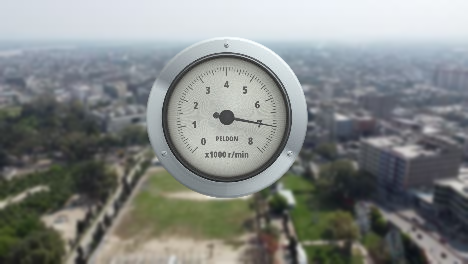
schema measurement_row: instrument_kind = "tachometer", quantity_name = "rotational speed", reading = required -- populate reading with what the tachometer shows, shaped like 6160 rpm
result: 7000 rpm
